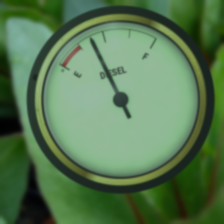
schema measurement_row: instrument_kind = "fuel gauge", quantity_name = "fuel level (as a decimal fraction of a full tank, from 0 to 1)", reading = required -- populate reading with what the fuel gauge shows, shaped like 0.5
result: 0.375
